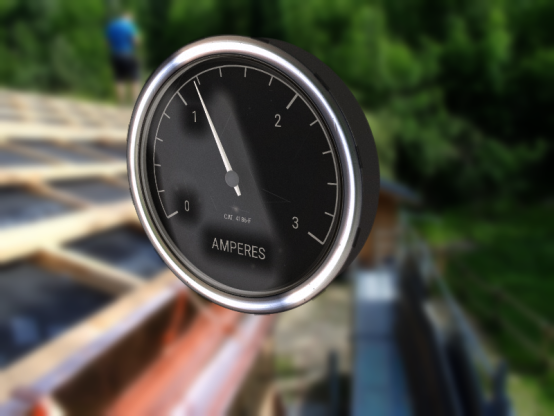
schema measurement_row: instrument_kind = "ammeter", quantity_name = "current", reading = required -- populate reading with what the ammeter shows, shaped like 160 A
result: 1.2 A
